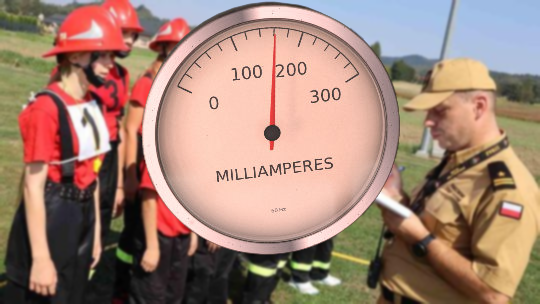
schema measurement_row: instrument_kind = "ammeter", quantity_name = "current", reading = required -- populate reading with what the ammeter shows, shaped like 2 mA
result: 160 mA
